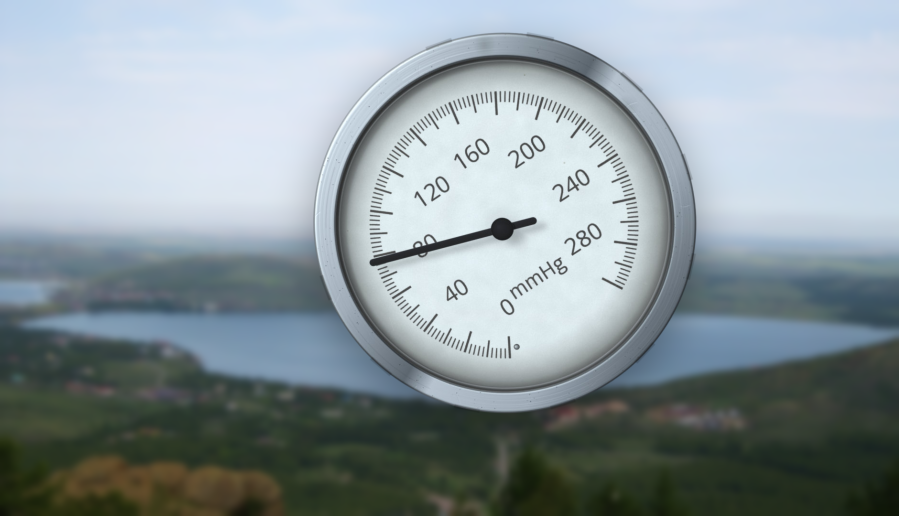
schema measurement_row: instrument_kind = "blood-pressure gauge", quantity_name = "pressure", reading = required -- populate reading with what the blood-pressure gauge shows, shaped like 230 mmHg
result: 78 mmHg
